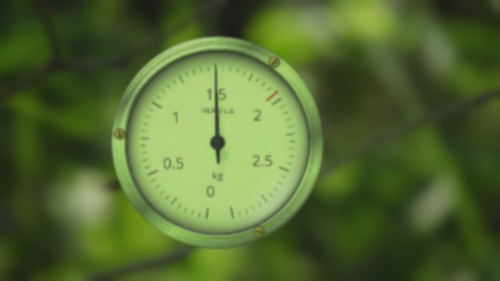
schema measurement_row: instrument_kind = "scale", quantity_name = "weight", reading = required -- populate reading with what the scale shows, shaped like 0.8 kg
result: 1.5 kg
